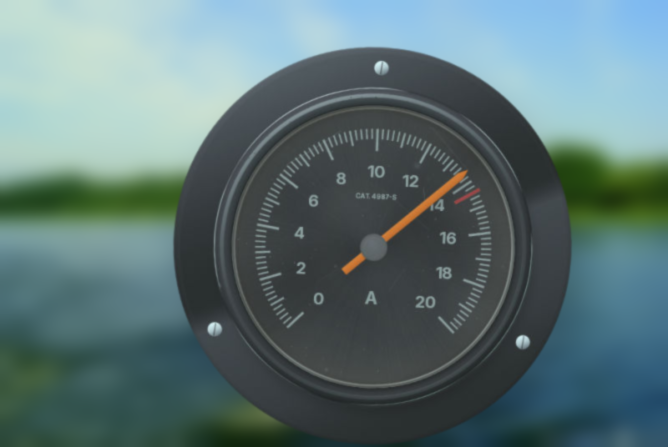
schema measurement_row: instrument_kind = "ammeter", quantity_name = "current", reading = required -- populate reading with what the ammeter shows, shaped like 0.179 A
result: 13.6 A
